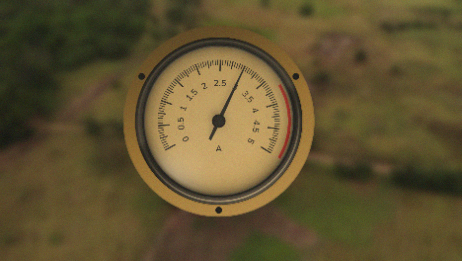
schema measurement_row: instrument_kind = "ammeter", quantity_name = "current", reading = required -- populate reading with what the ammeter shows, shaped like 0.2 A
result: 3 A
